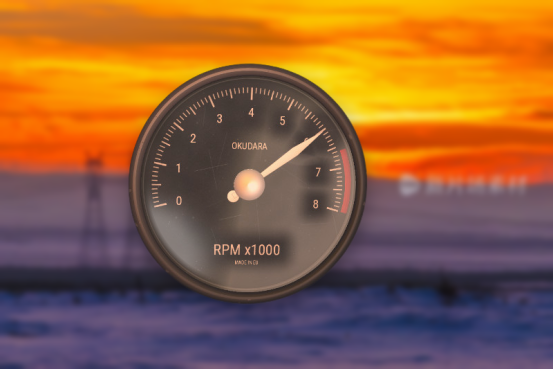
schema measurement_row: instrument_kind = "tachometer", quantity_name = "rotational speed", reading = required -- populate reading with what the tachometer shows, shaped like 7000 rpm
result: 6000 rpm
